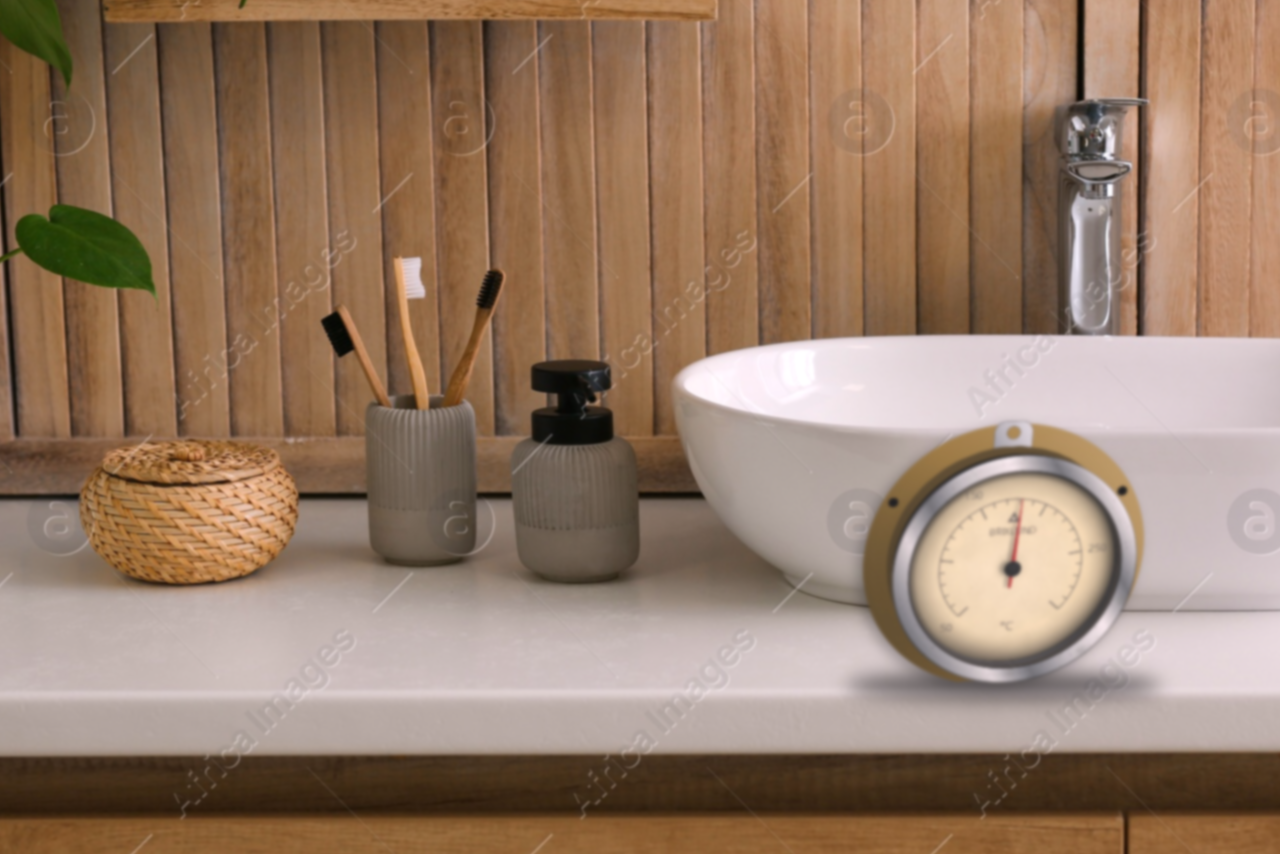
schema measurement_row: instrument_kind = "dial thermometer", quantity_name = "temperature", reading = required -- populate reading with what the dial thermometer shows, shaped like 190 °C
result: 180 °C
